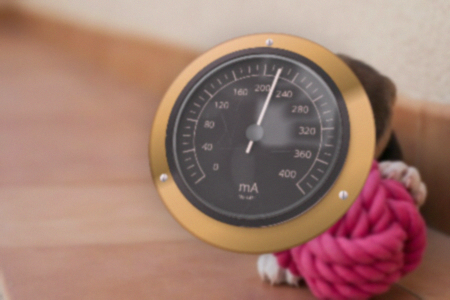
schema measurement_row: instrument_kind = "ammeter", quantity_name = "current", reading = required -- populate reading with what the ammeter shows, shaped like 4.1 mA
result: 220 mA
